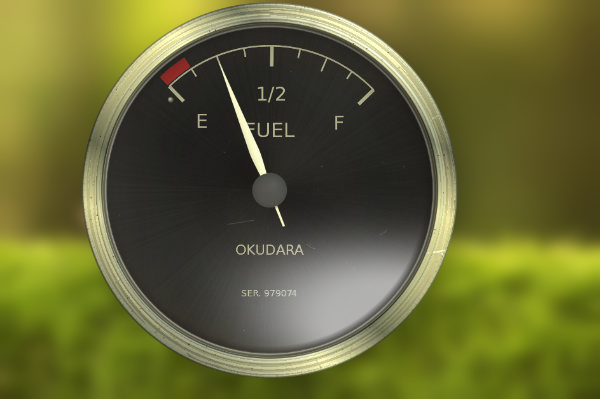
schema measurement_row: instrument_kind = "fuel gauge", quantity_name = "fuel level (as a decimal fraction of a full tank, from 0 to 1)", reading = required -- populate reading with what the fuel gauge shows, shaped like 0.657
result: 0.25
